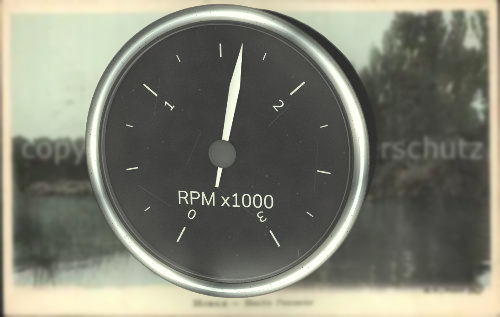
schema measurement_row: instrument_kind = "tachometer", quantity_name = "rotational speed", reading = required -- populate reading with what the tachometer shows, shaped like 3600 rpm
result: 1625 rpm
